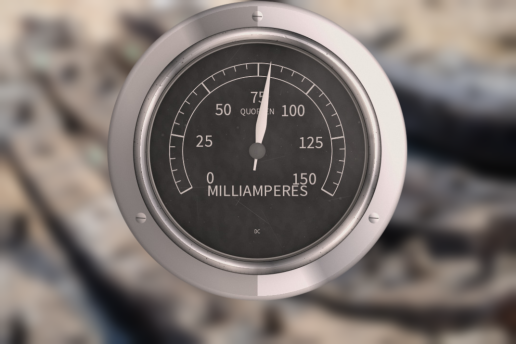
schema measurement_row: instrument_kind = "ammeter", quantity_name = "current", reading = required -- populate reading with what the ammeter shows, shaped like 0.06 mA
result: 80 mA
